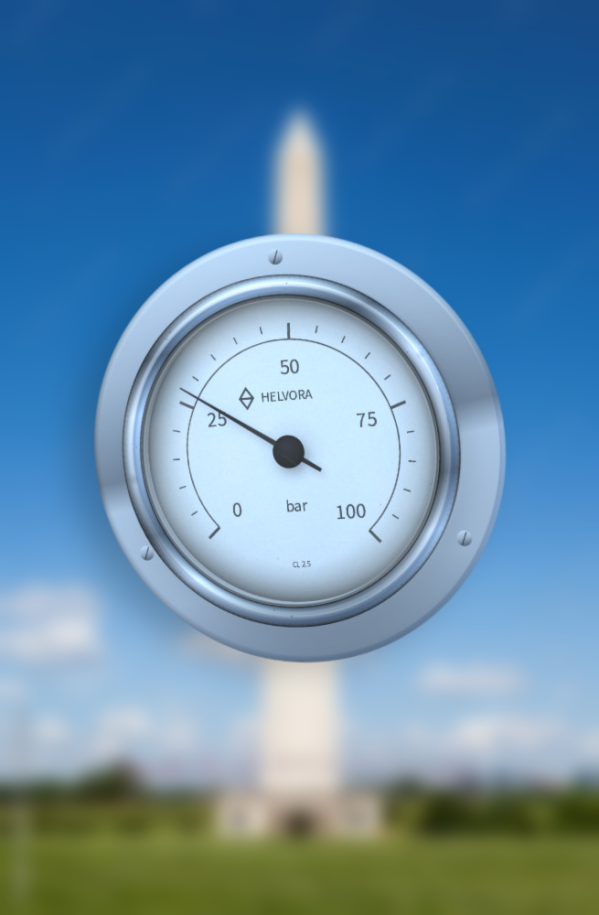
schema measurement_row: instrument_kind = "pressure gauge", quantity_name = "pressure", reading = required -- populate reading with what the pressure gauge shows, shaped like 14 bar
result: 27.5 bar
